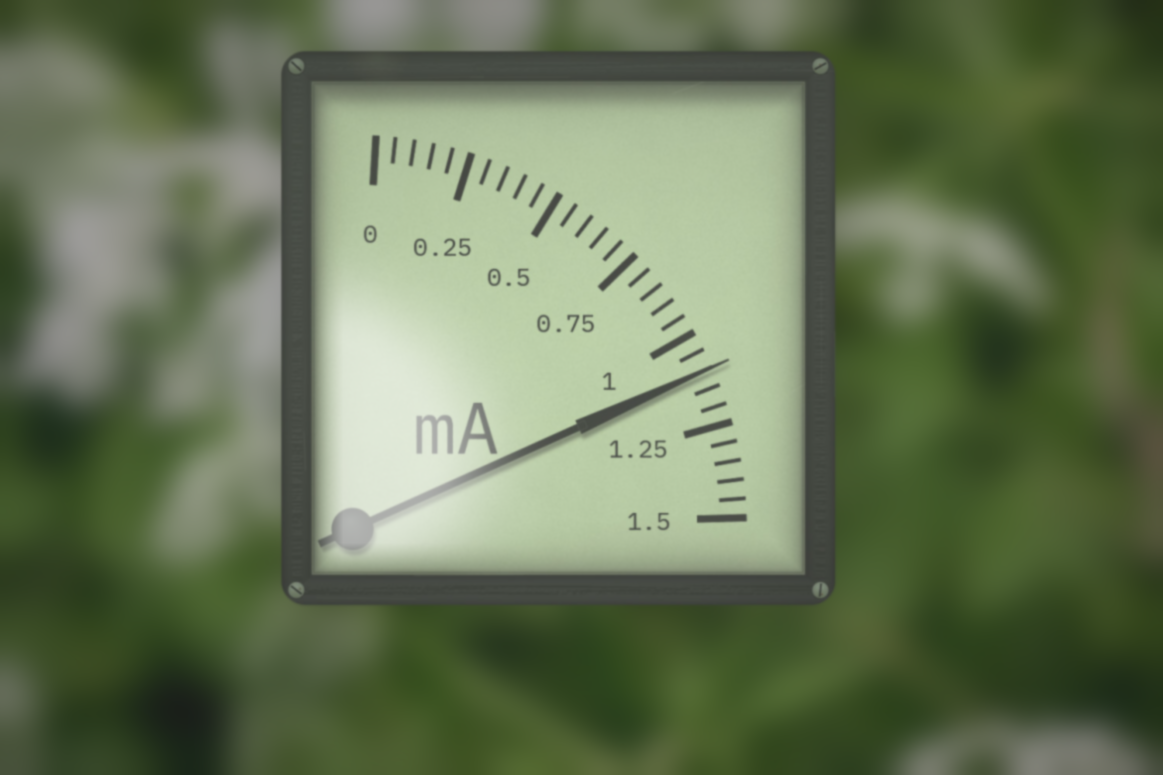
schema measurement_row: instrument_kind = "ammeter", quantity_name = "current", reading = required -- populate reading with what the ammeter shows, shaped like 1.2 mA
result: 1.1 mA
